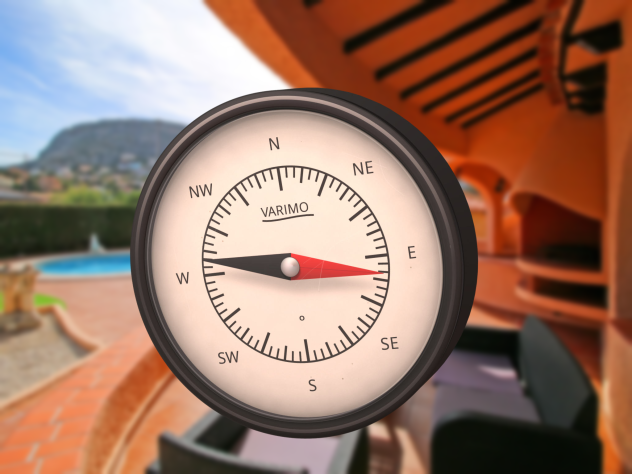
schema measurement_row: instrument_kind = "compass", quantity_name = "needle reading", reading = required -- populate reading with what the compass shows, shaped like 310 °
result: 100 °
